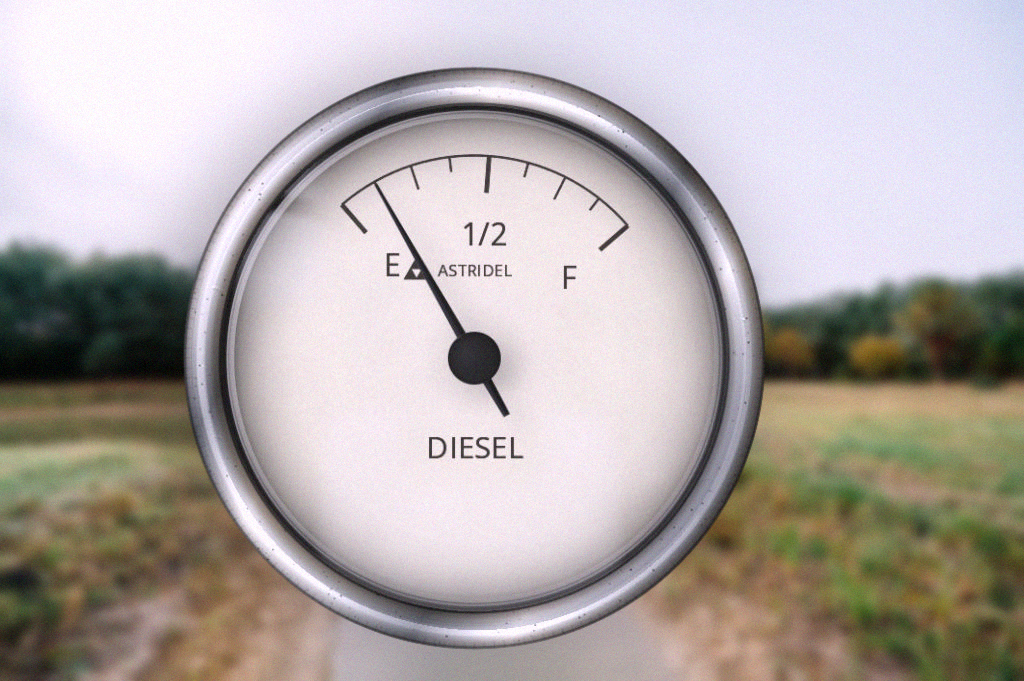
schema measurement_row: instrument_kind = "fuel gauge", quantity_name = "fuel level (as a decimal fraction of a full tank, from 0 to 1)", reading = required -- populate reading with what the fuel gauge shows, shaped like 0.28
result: 0.125
